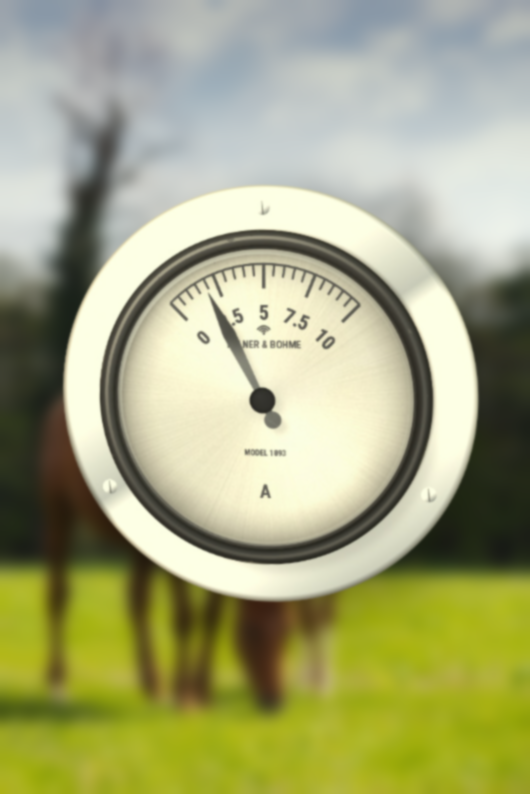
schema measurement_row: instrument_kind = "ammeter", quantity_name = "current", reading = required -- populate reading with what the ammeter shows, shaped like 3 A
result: 2 A
